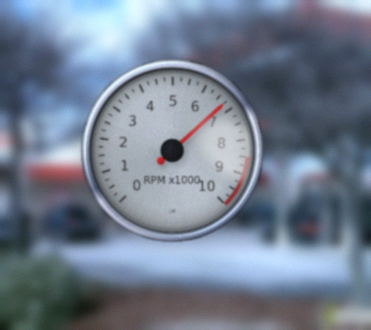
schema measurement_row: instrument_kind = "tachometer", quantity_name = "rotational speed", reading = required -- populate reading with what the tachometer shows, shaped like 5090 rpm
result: 6750 rpm
